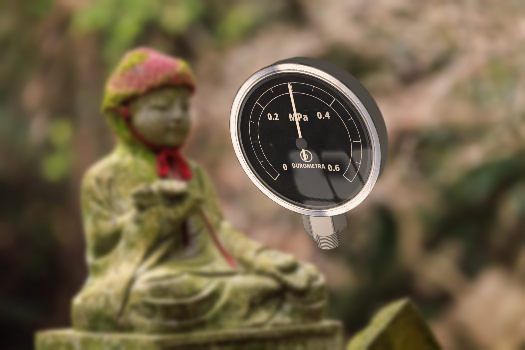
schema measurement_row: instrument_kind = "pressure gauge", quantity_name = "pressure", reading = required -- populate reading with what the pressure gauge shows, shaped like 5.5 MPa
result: 0.3 MPa
